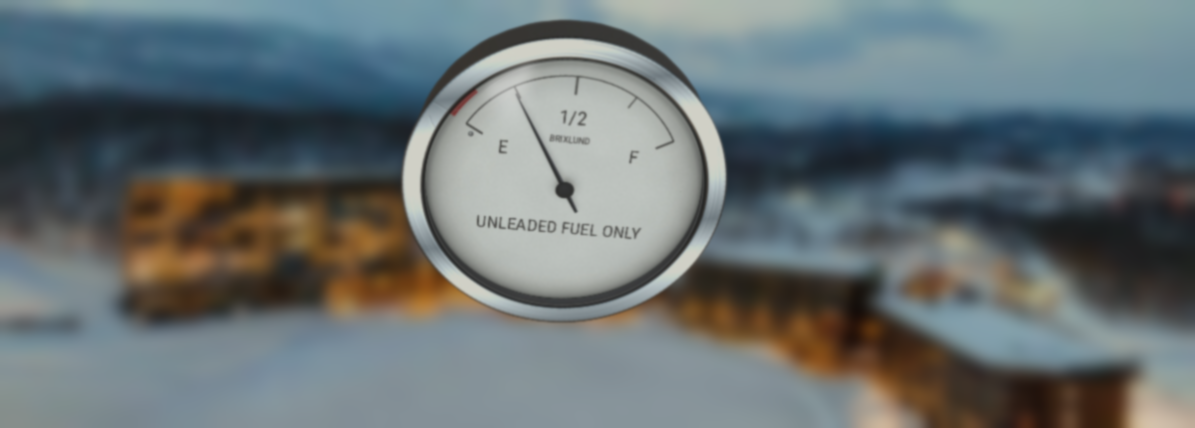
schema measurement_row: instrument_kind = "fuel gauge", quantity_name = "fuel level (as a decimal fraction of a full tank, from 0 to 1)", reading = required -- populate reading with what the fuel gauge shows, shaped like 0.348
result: 0.25
